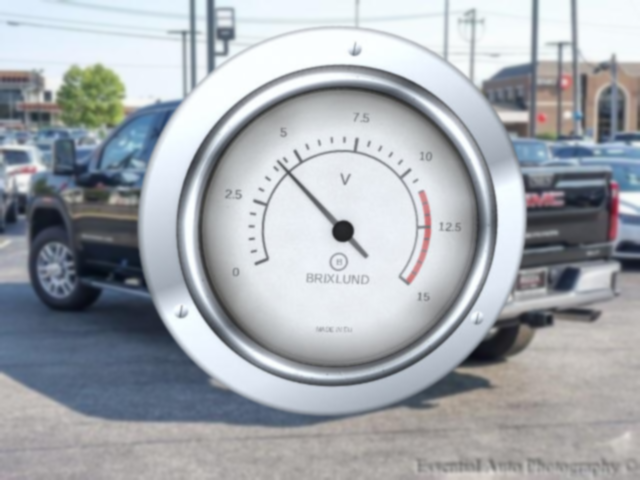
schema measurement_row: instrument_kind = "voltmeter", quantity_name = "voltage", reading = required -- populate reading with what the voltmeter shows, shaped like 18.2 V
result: 4.25 V
